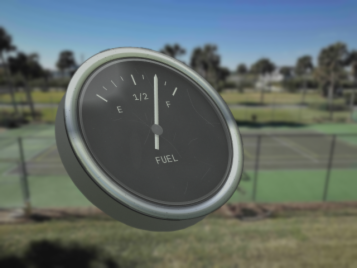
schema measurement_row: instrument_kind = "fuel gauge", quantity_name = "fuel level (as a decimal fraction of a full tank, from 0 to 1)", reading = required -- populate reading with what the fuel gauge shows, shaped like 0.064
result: 0.75
